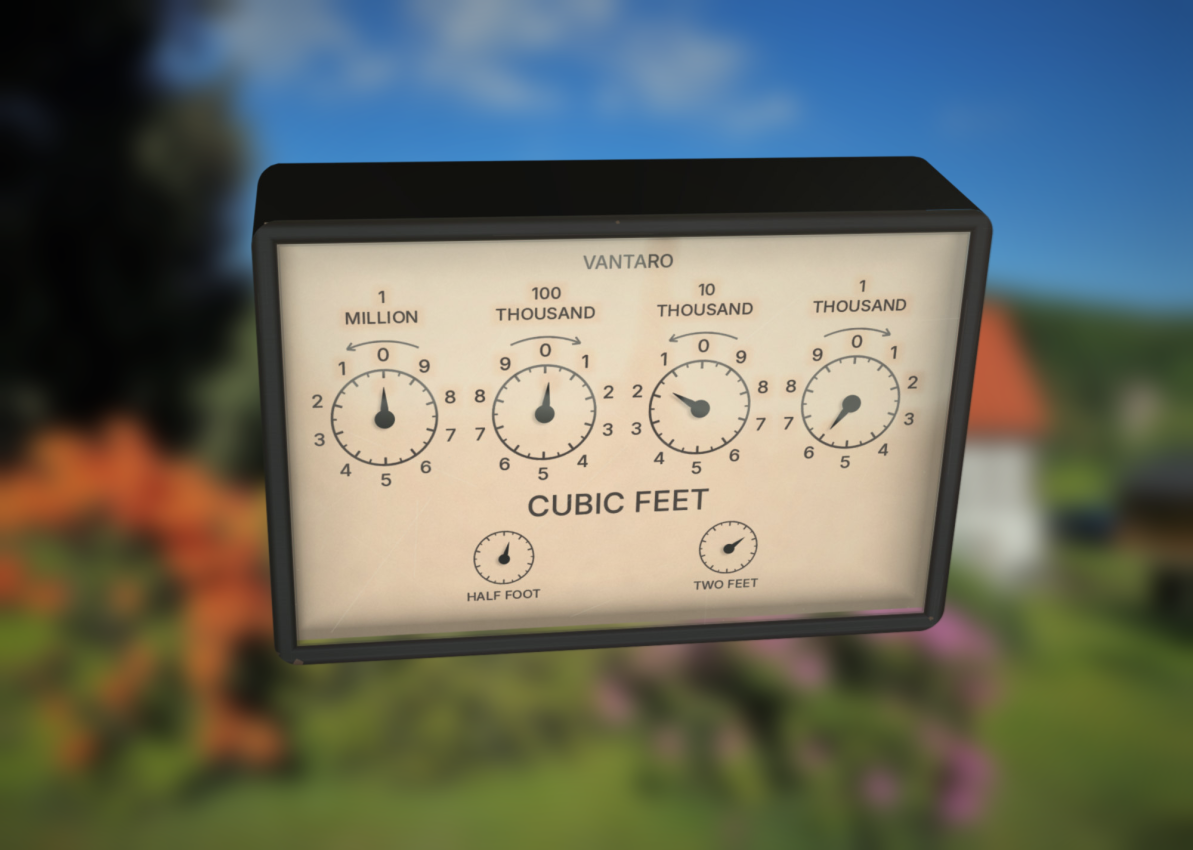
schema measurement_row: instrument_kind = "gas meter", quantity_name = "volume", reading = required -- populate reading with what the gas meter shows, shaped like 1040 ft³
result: 1600 ft³
